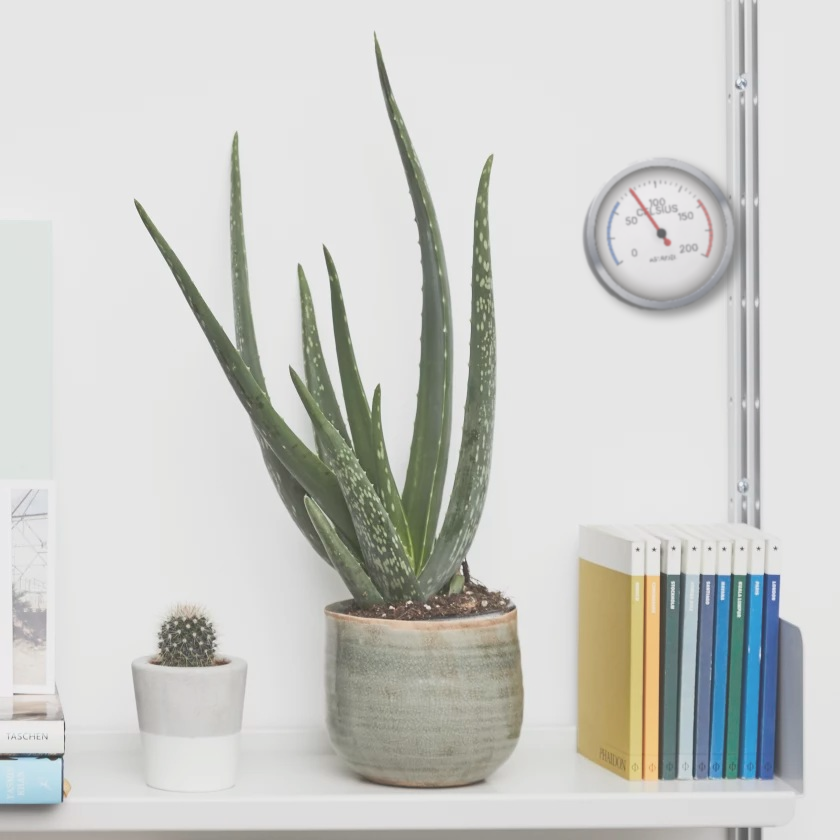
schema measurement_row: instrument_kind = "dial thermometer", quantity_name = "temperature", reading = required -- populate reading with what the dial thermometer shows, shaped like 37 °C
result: 75 °C
